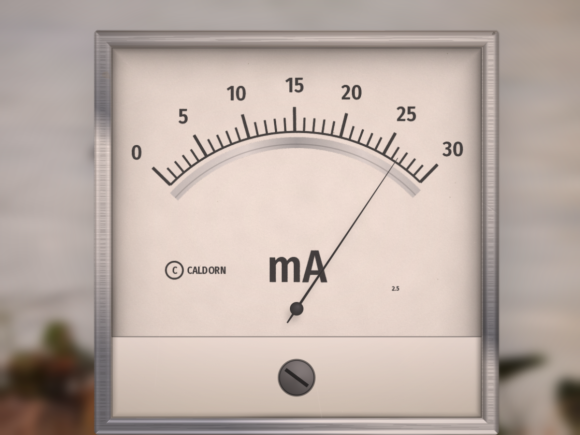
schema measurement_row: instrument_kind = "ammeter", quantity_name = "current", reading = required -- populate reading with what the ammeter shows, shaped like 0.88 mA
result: 26.5 mA
